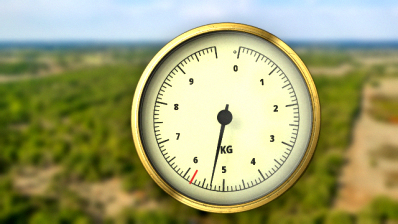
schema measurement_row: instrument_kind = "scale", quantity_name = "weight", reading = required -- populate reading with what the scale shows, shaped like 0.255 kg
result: 5.3 kg
